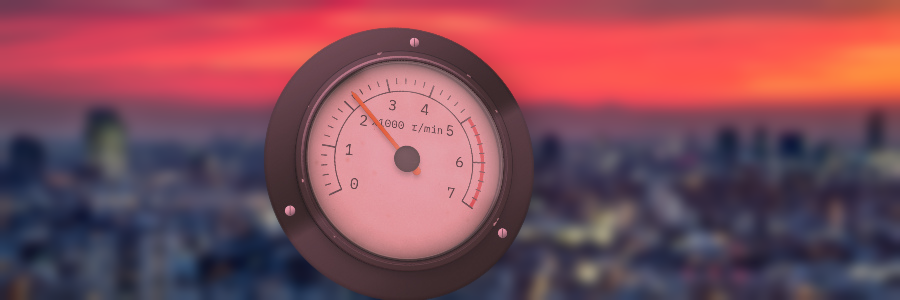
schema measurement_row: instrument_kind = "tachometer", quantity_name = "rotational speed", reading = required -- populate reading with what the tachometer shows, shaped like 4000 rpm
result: 2200 rpm
